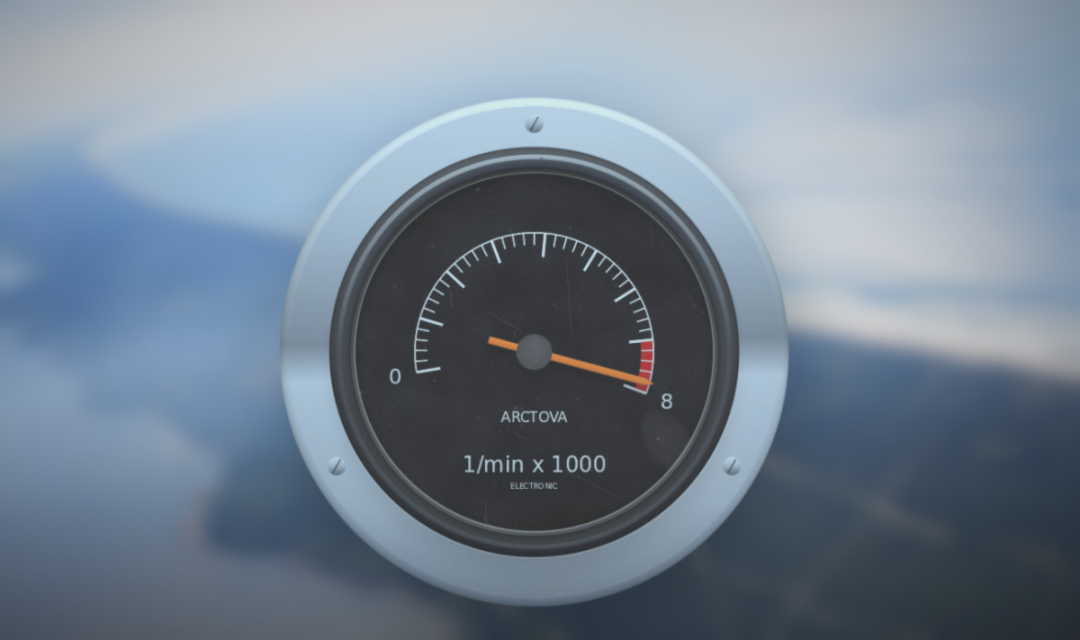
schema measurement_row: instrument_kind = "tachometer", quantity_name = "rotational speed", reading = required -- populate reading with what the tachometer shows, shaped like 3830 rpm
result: 7800 rpm
